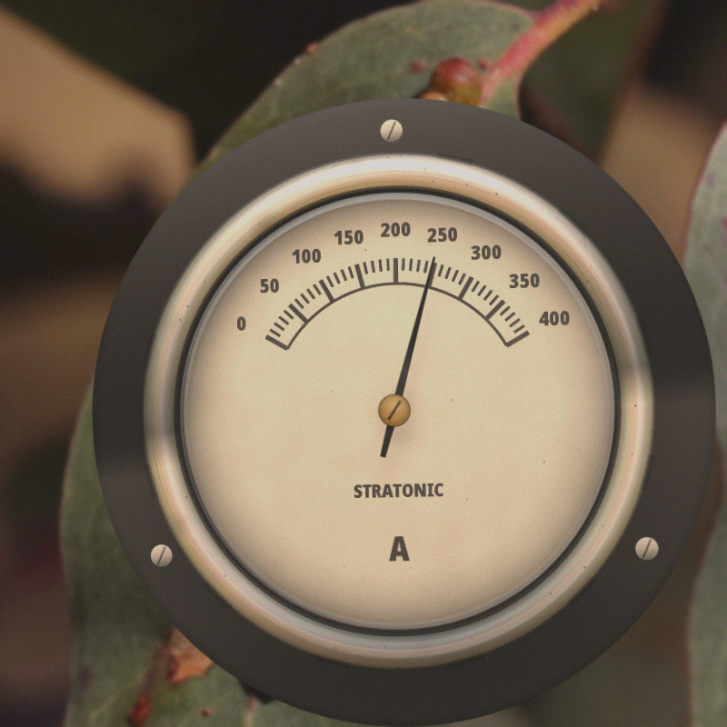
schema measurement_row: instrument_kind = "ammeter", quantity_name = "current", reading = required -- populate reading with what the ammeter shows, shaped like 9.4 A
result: 250 A
